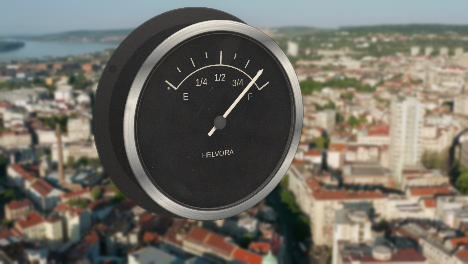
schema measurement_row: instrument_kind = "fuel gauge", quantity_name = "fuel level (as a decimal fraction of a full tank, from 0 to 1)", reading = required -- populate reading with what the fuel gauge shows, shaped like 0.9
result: 0.875
